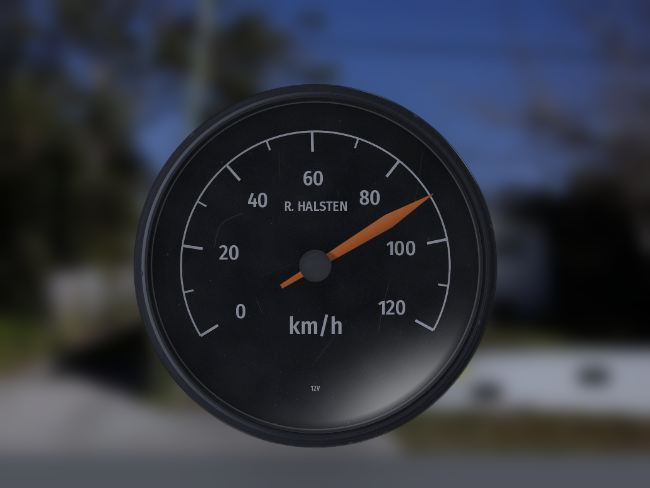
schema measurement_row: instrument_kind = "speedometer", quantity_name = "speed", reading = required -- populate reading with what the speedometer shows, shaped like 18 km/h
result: 90 km/h
